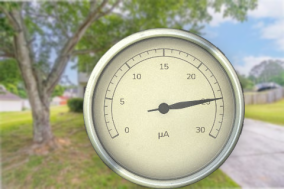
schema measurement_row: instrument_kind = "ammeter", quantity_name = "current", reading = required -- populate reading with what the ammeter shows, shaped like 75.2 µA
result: 25 µA
